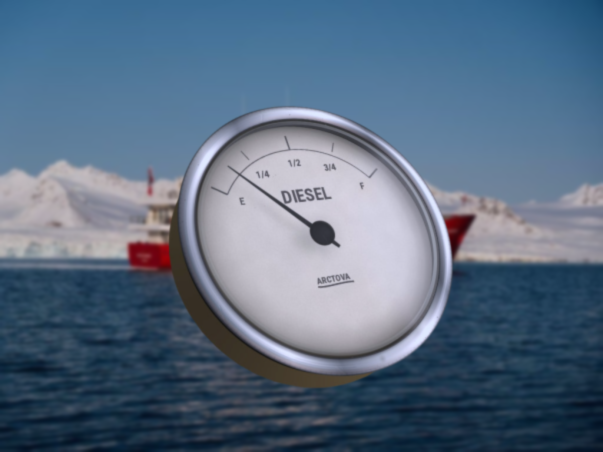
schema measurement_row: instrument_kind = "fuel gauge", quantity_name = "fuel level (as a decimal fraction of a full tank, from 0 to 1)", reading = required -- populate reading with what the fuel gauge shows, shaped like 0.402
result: 0.125
